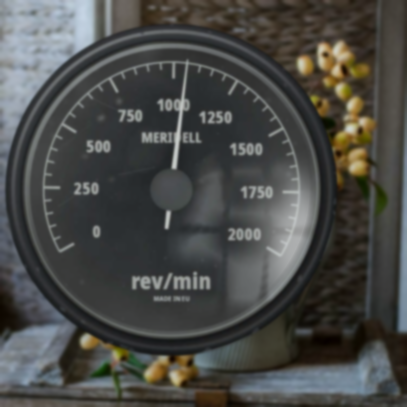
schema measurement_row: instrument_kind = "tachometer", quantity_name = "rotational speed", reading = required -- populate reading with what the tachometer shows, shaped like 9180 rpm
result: 1050 rpm
